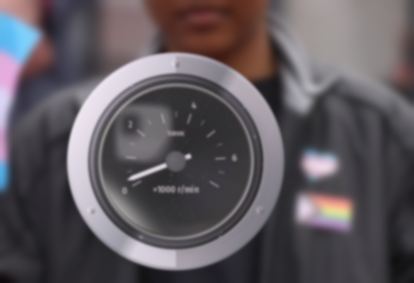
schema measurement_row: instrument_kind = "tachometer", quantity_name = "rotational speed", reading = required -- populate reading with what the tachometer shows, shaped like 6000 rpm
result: 250 rpm
